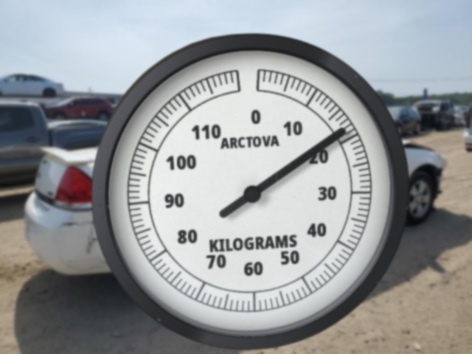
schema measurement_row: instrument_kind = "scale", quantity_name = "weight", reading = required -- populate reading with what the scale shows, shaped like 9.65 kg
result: 18 kg
